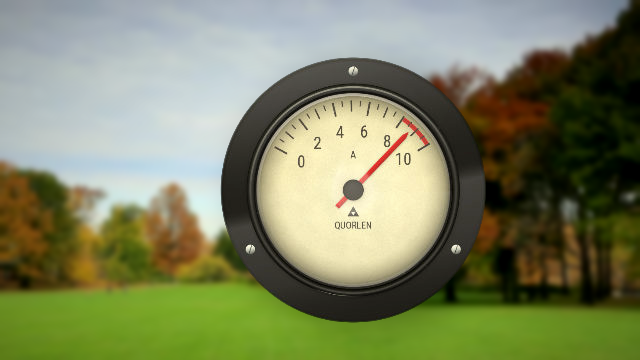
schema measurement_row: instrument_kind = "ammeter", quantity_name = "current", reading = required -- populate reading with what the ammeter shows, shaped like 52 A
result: 8.75 A
